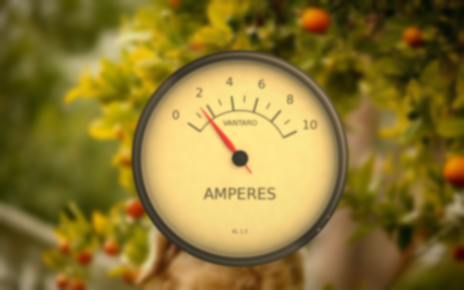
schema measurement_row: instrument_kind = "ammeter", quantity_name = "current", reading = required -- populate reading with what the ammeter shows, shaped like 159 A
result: 1.5 A
